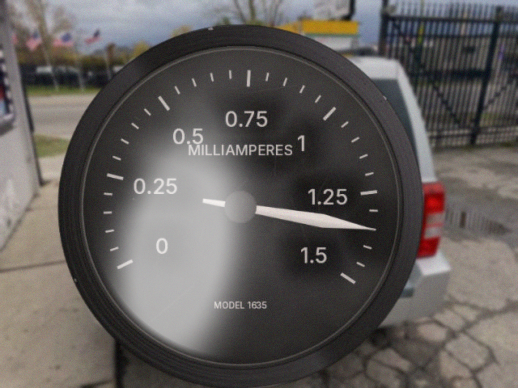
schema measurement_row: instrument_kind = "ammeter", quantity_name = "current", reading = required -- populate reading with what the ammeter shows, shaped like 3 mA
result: 1.35 mA
